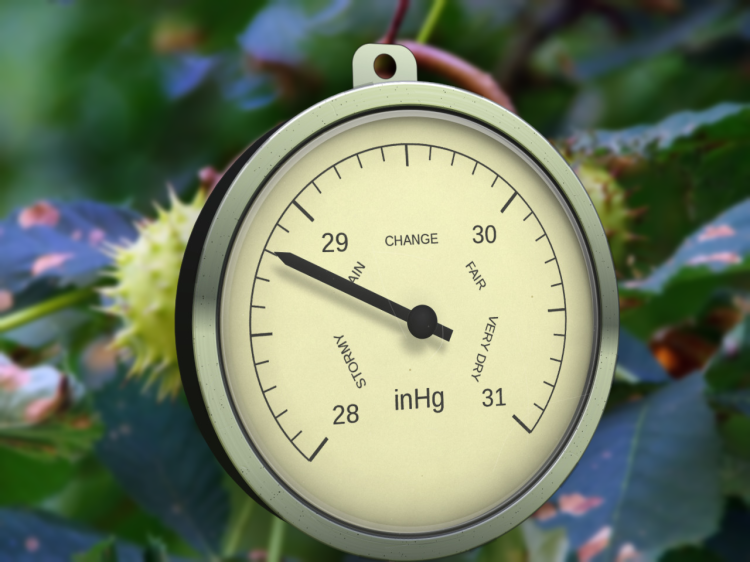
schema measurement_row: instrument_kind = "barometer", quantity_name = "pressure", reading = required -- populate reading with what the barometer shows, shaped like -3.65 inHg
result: 28.8 inHg
